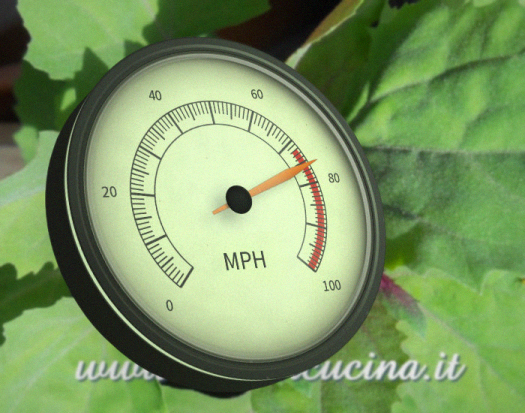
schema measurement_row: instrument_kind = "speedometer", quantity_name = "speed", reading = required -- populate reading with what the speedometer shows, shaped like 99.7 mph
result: 76 mph
